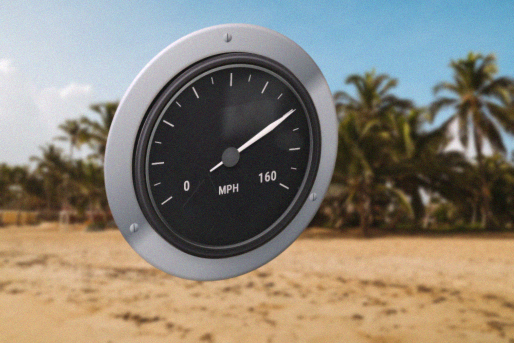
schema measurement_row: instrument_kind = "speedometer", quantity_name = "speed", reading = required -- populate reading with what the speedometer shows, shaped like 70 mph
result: 120 mph
